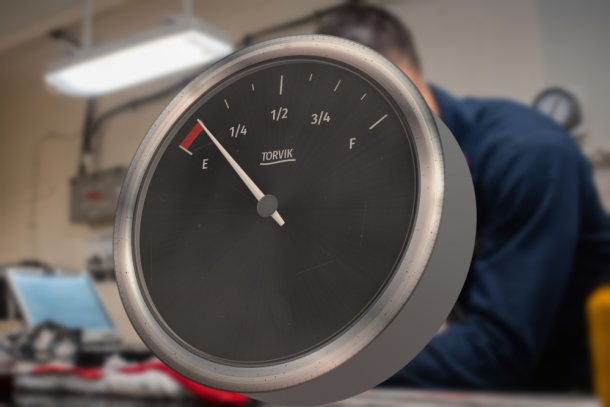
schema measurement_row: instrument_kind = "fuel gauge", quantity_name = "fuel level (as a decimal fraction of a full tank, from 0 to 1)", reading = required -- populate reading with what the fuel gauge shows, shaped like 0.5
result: 0.125
